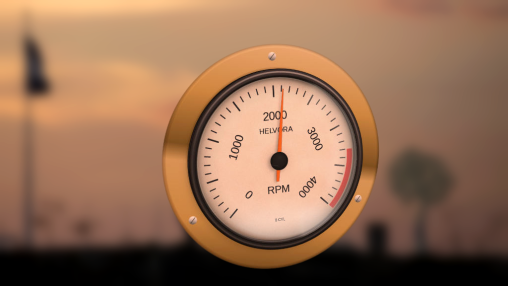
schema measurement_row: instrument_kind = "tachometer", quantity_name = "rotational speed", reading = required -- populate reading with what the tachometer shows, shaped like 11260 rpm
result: 2100 rpm
